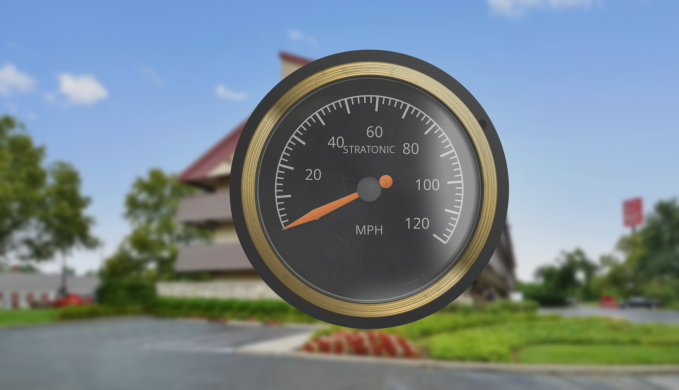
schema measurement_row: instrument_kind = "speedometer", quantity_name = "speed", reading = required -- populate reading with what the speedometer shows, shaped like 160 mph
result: 0 mph
